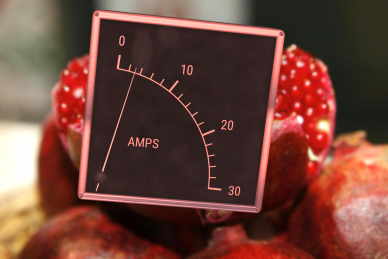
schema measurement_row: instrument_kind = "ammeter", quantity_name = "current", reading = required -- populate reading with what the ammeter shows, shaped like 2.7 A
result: 3 A
